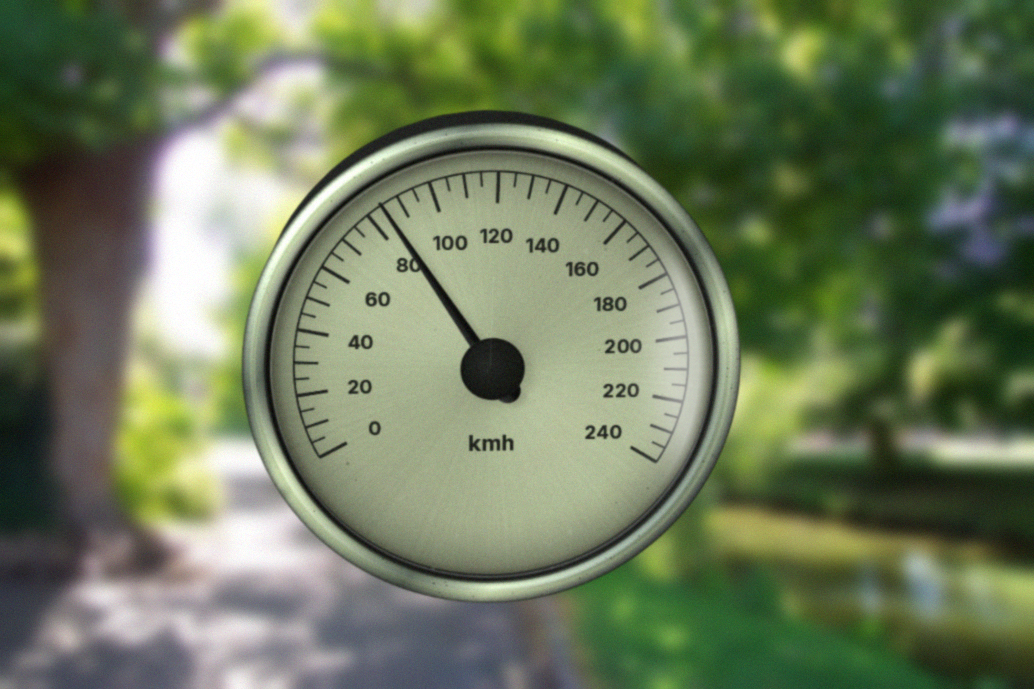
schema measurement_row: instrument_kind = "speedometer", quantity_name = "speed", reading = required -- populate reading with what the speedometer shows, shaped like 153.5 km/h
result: 85 km/h
